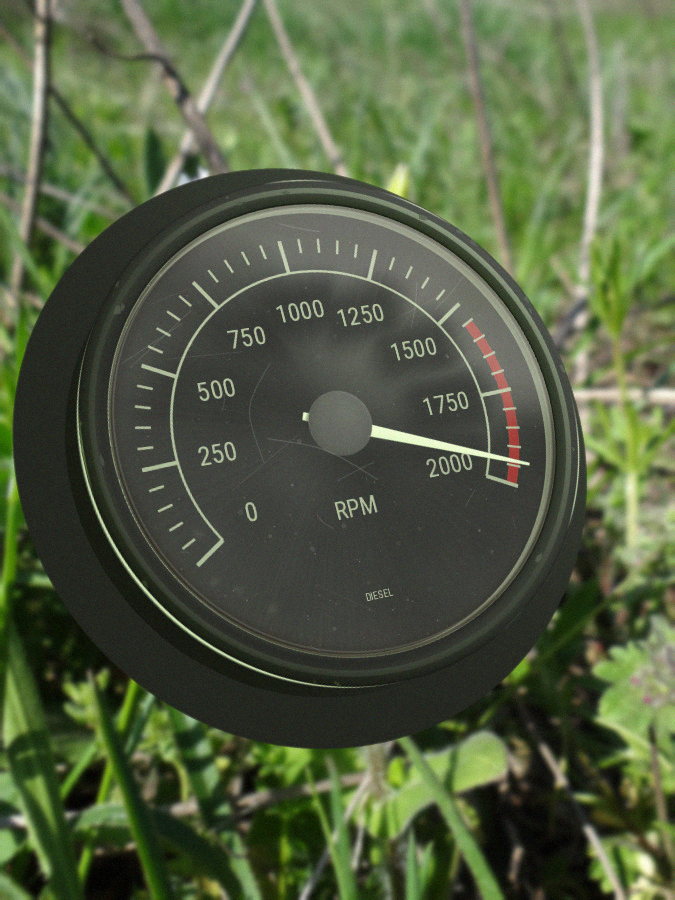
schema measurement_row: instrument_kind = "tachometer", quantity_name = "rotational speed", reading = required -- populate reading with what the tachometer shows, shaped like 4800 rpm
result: 1950 rpm
